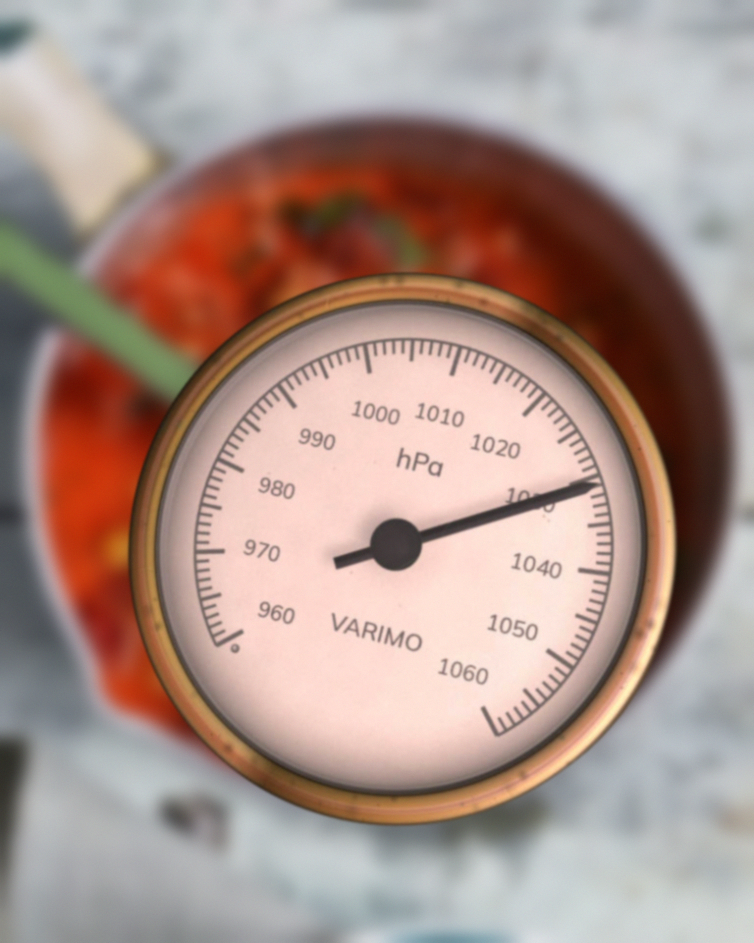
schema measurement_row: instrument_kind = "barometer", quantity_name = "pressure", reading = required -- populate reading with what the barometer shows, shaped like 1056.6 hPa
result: 1031 hPa
